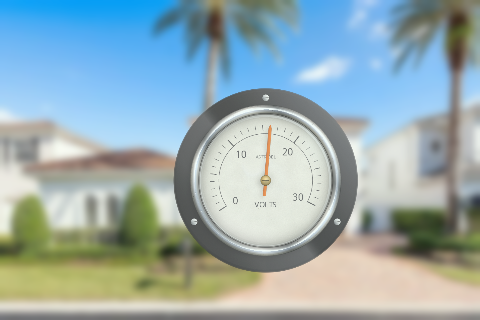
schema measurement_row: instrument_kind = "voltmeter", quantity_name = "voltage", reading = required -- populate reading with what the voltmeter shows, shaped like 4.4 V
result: 16 V
